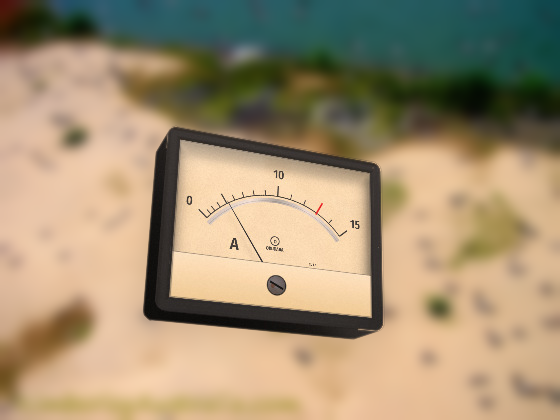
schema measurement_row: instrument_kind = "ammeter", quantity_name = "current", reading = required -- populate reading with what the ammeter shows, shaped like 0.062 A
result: 5 A
